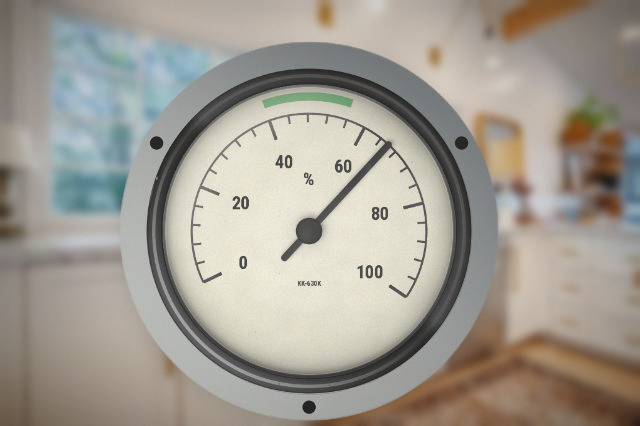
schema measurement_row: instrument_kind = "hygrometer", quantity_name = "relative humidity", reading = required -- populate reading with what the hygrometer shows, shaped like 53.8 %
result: 66 %
